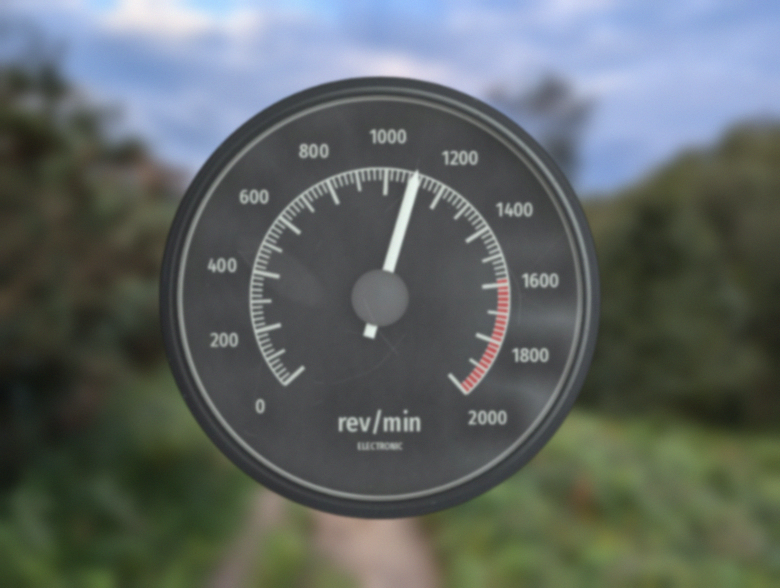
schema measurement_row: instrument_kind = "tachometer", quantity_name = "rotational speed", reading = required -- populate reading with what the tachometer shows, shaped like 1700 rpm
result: 1100 rpm
